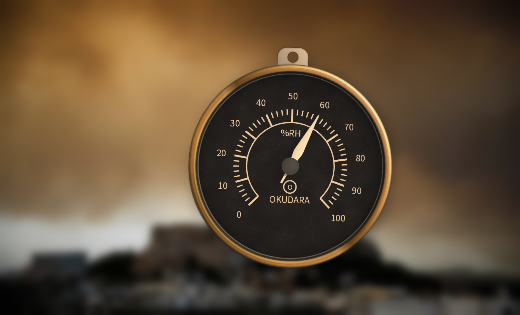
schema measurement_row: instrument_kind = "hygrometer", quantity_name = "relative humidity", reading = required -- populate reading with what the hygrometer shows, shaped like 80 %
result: 60 %
